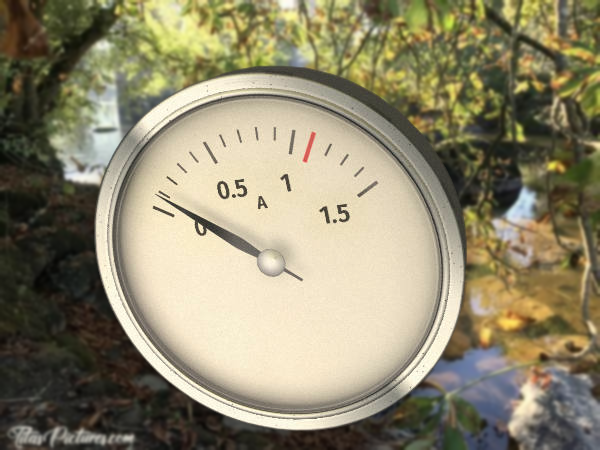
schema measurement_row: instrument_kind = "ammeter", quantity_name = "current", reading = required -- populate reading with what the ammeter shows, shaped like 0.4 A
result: 0.1 A
